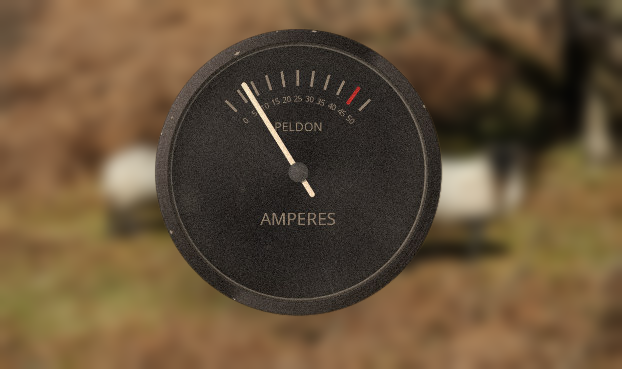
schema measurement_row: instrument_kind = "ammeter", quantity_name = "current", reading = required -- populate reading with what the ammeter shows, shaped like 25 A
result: 7.5 A
